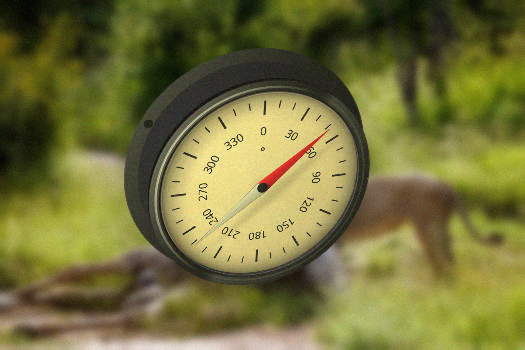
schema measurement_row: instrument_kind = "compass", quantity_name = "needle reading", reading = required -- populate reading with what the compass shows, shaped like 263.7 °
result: 50 °
